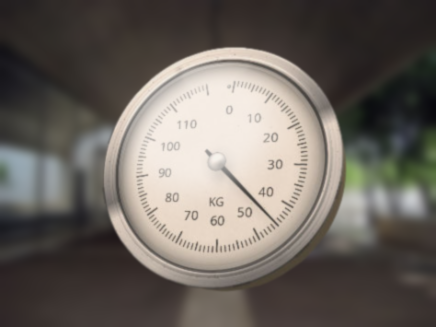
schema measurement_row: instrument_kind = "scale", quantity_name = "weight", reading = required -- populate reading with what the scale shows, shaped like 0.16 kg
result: 45 kg
